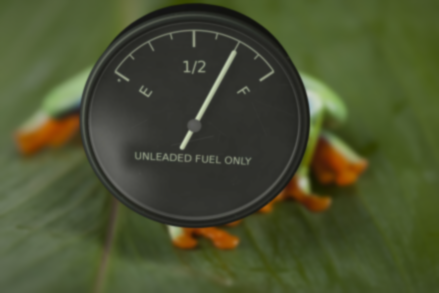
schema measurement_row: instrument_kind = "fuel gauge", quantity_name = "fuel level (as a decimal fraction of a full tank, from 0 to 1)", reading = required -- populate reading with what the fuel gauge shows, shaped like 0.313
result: 0.75
